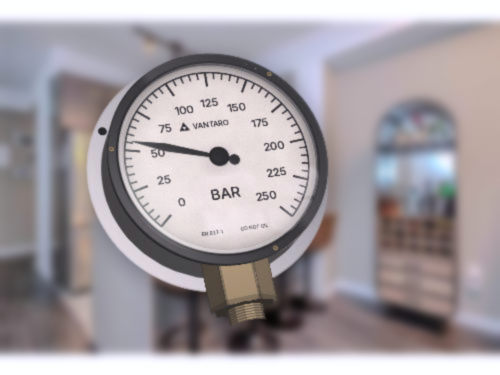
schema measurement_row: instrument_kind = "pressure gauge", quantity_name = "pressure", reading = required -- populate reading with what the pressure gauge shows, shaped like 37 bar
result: 55 bar
